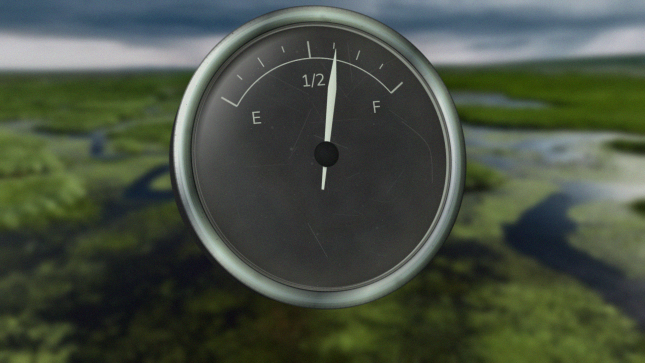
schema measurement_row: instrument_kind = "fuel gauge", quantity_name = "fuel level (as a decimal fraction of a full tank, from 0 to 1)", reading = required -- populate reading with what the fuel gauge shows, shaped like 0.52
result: 0.625
